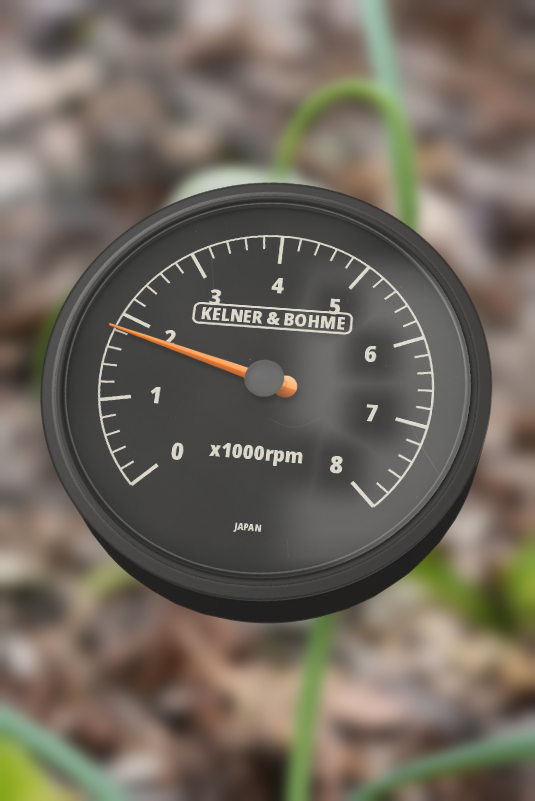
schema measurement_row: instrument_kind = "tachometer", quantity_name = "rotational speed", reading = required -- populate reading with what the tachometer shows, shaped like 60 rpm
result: 1800 rpm
